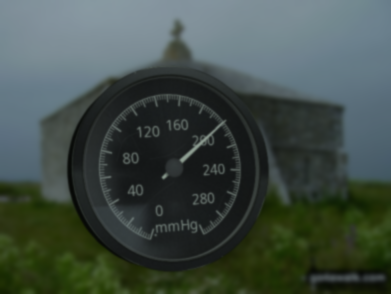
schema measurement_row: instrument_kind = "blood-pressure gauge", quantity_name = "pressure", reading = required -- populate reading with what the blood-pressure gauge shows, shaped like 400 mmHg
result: 200 mmHg
